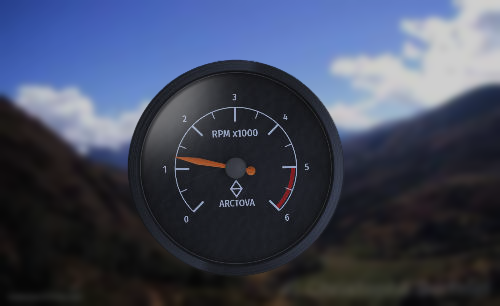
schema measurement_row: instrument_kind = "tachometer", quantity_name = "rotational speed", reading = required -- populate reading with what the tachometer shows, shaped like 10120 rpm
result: 1250 rpm
